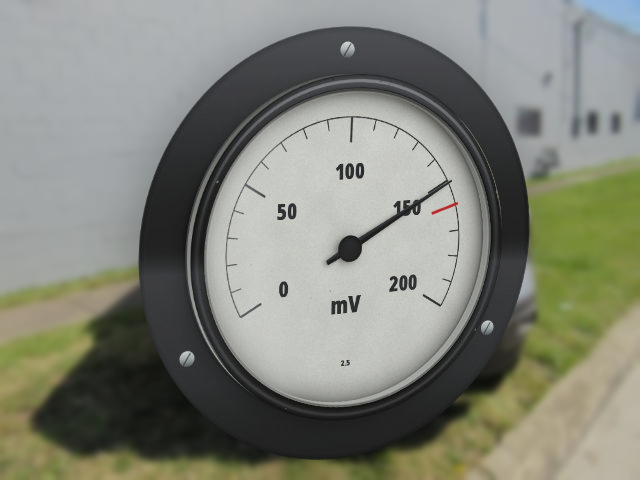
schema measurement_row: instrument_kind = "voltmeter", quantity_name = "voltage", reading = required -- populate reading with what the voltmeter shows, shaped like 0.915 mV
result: 150 mV
